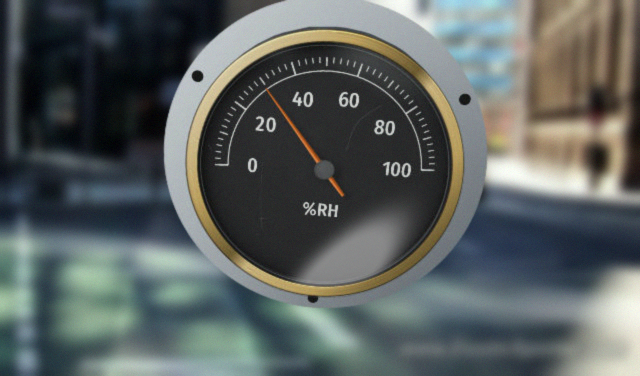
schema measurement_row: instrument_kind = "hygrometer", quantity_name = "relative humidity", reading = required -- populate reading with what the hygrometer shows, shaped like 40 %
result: 30 %
